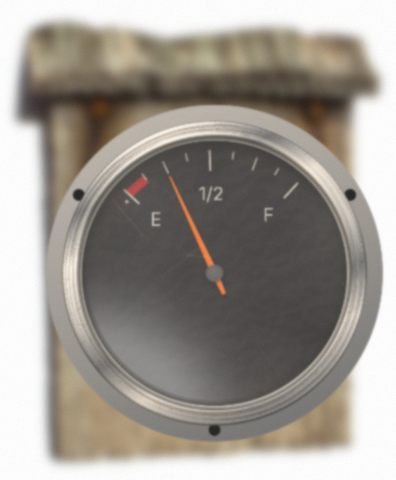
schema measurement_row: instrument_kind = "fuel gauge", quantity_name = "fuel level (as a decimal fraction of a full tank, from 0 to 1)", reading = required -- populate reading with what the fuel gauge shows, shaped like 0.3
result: 0.25
